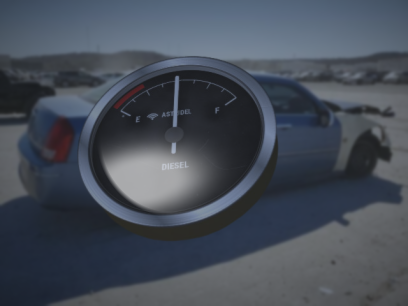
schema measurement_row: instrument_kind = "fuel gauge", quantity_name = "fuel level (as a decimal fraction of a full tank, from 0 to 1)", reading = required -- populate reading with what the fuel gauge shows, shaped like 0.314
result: 0.5
